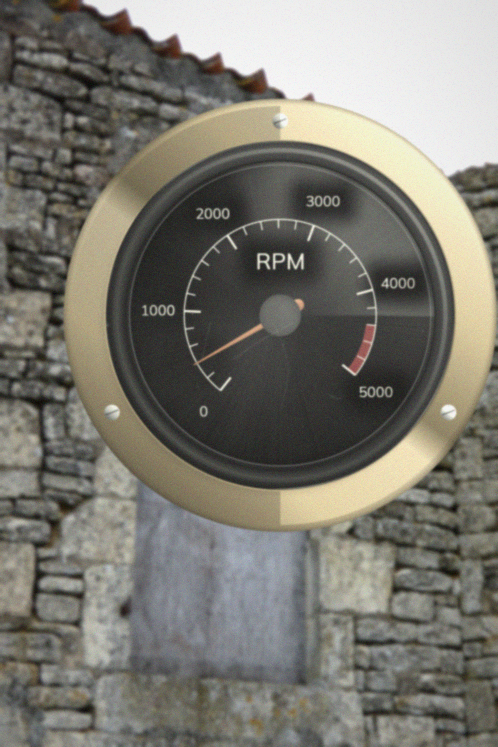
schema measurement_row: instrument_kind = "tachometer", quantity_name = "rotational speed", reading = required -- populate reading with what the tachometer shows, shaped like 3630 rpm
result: 400 rpm
